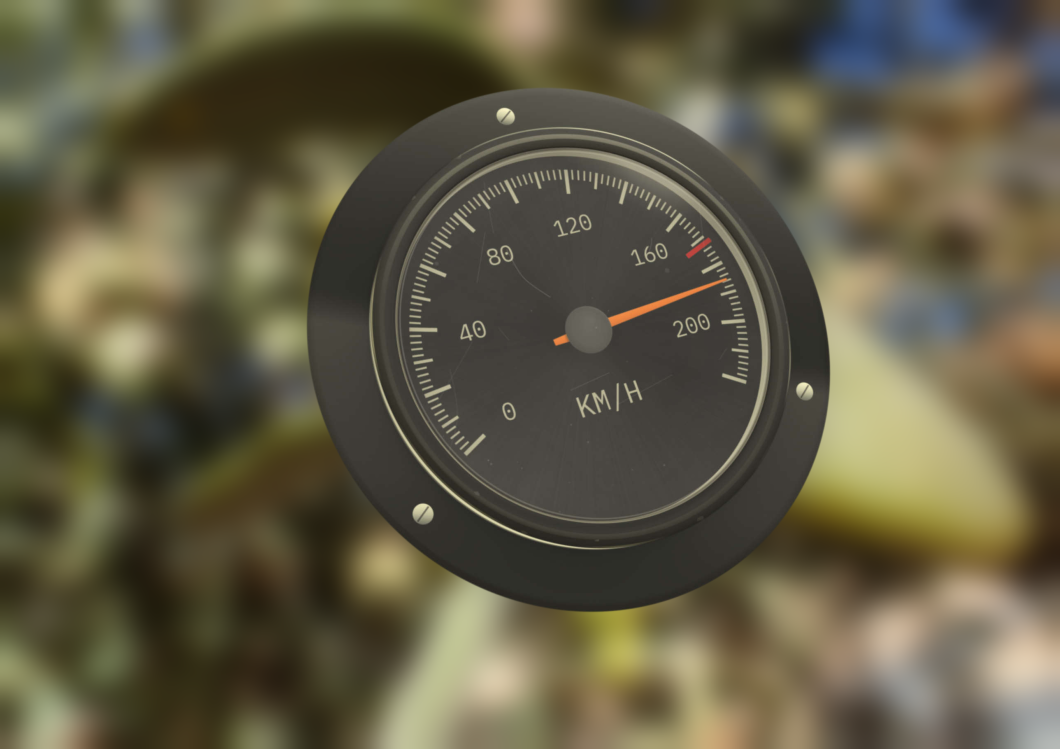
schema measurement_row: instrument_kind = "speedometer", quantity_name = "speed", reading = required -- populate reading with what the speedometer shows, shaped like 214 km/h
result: 186 km/h
